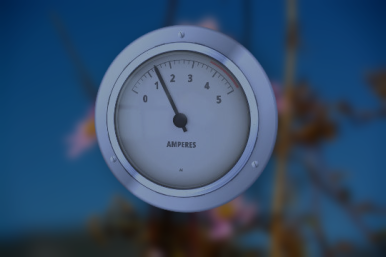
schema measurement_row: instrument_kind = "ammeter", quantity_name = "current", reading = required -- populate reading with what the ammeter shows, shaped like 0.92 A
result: 1.4 A
